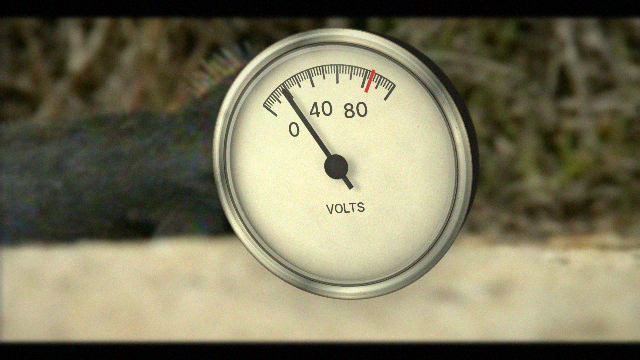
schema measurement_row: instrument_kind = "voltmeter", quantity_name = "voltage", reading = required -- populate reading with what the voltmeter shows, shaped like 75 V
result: 20 V
